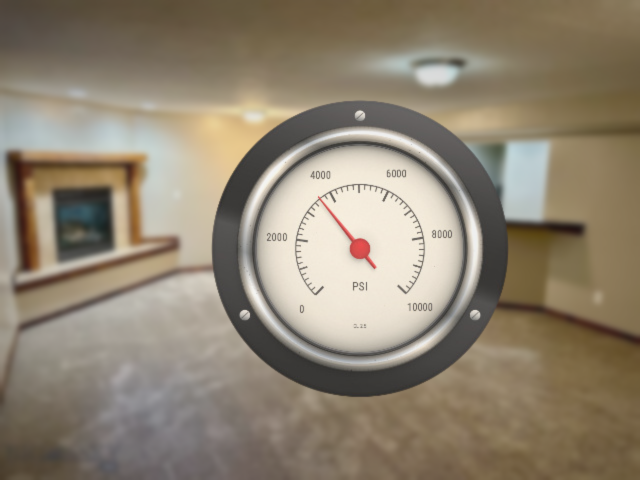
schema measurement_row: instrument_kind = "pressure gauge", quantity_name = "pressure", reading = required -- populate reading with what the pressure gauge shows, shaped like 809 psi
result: 3600 psi
